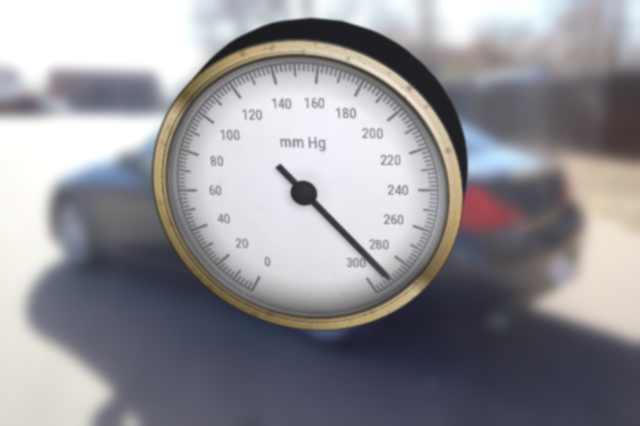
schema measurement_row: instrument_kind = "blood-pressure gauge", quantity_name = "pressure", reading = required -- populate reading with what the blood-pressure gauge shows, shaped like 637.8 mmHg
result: 290 mmHg
